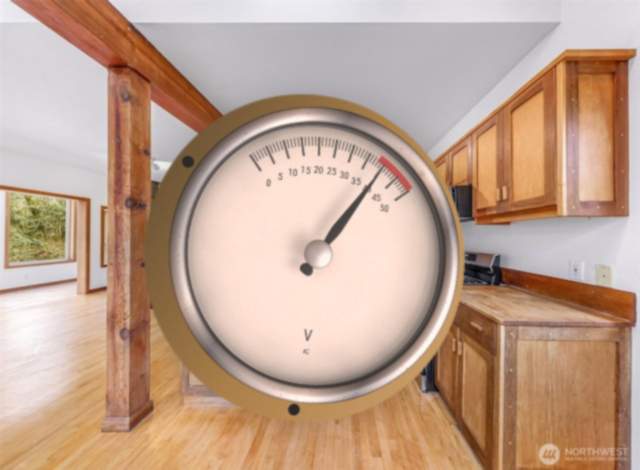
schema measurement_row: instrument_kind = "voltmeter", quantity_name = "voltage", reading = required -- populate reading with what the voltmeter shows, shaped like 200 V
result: 40 V
